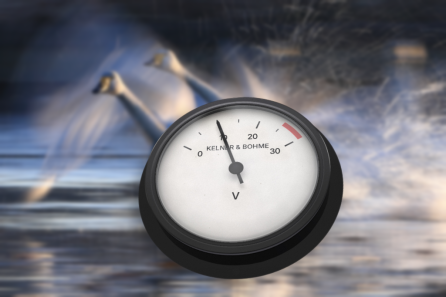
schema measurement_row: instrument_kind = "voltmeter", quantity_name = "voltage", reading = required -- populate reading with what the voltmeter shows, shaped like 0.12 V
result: 10 V
